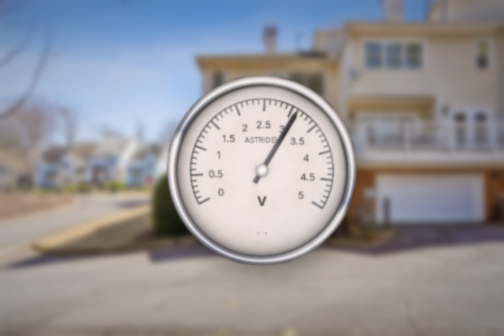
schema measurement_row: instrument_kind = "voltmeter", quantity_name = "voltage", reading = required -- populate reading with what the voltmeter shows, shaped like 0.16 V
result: 3.1 V
